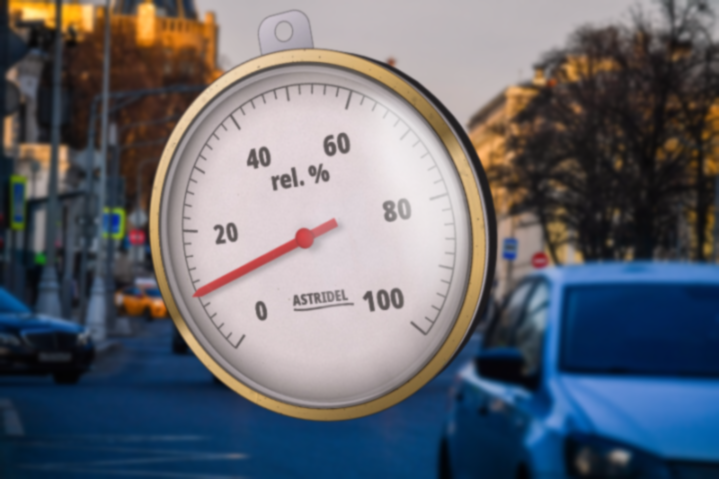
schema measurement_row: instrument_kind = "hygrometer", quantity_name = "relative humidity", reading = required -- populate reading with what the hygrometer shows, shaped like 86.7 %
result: 10 %
